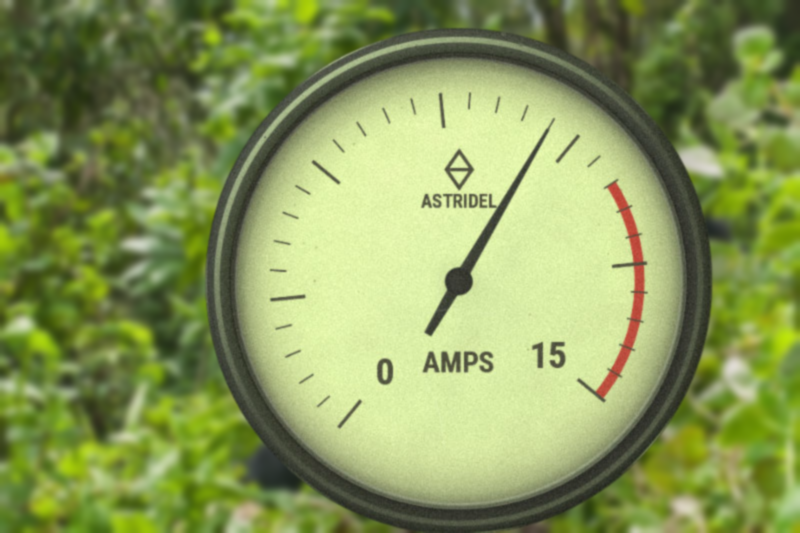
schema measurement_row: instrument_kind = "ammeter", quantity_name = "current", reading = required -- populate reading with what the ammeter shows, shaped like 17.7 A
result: 9.5 A
